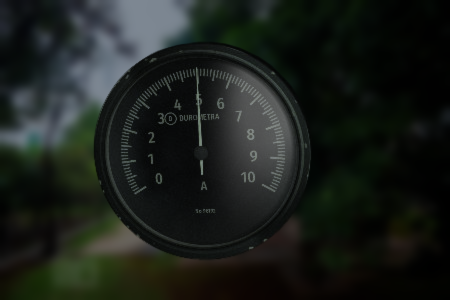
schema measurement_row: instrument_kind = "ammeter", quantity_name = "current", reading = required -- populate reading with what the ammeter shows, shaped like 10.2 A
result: 5 A
